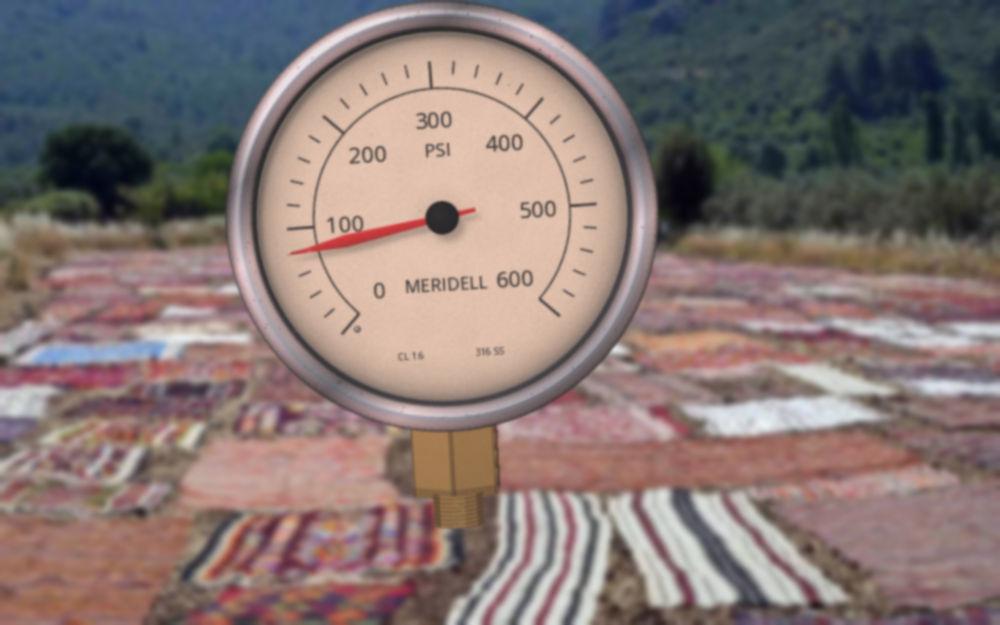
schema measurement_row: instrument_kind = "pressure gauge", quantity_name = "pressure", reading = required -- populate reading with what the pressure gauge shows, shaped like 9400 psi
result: 80 psi
